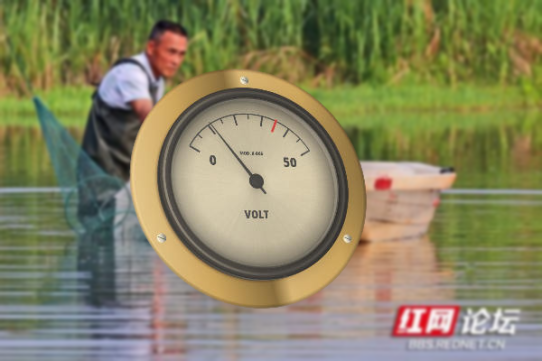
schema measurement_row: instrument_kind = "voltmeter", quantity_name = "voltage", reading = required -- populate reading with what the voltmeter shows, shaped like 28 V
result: 10 V
